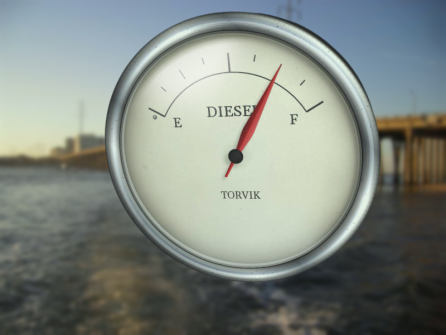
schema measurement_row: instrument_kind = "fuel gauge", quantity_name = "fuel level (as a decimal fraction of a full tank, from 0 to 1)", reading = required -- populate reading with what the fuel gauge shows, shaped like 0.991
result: 0.75
